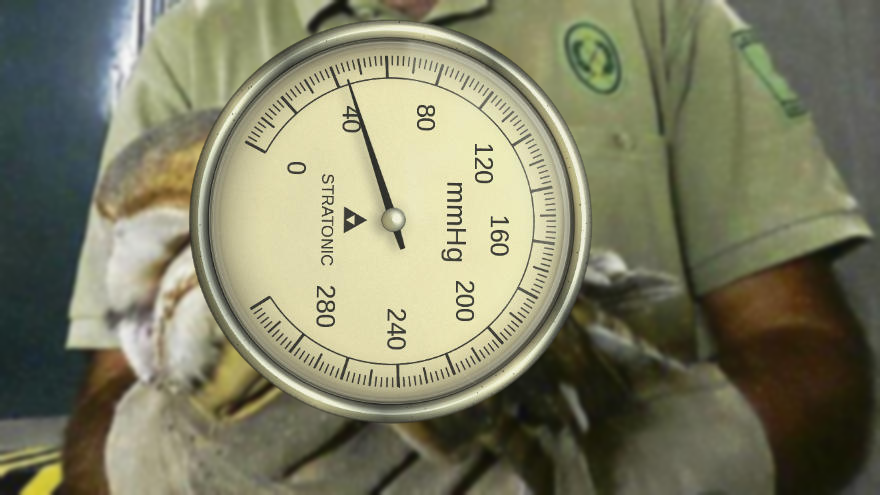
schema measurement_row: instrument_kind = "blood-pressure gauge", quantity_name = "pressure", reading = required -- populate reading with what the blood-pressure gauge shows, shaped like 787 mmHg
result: 44 mmHg
